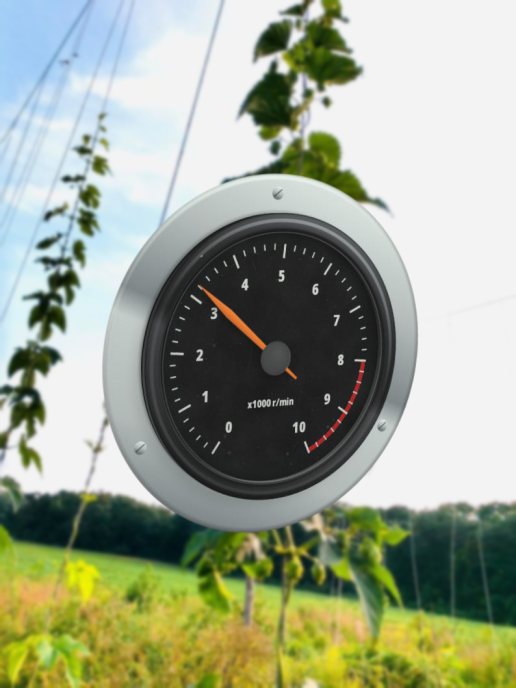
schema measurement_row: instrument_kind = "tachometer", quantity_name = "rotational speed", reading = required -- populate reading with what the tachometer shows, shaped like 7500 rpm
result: 3200 rpm
